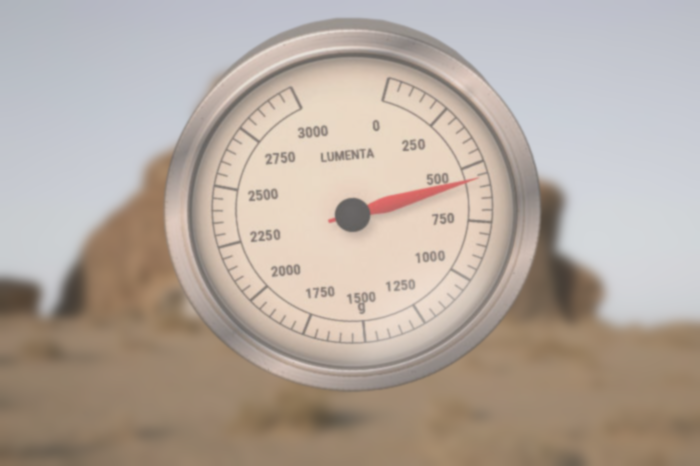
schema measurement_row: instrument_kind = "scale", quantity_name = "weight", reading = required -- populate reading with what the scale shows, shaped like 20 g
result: 550 g
